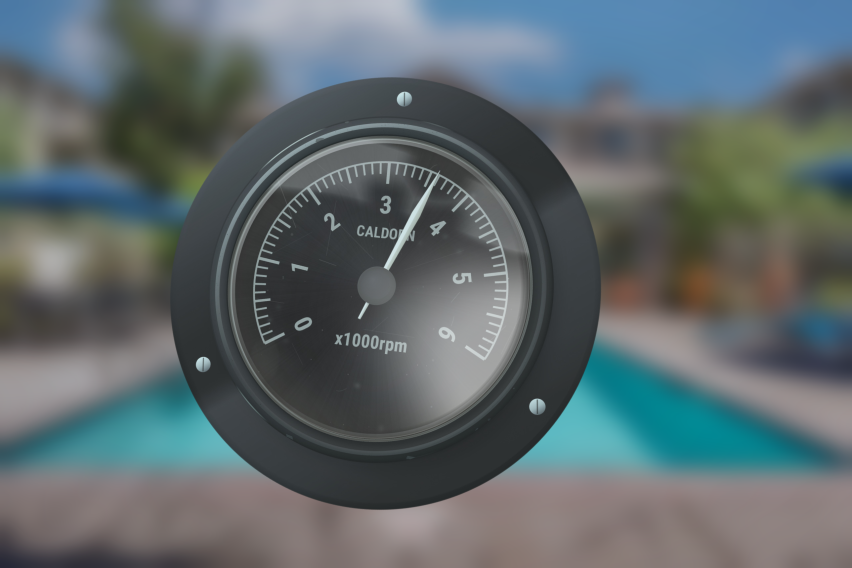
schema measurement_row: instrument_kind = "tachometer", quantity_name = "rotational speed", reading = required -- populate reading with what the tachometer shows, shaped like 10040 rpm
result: 3600 rpm
